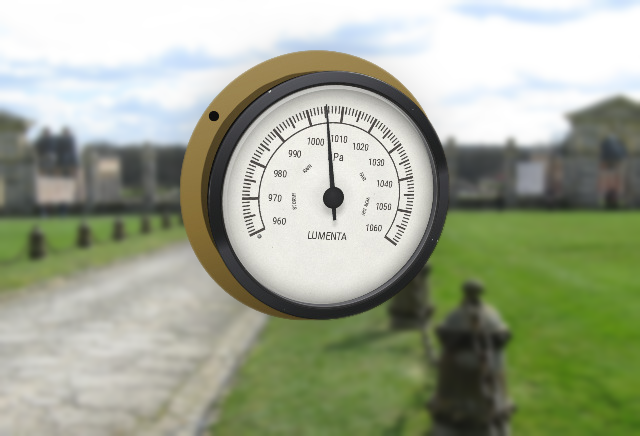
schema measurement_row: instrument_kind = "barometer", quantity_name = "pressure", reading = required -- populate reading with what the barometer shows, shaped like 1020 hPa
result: 1005 hPa
